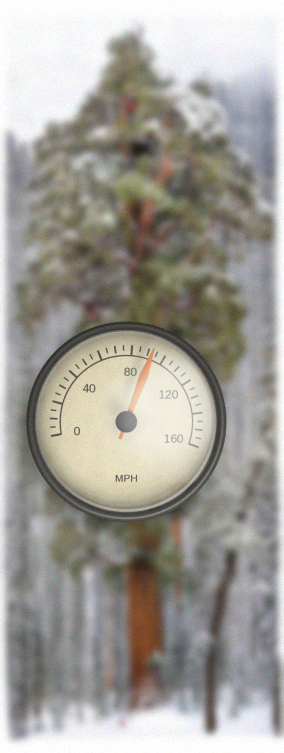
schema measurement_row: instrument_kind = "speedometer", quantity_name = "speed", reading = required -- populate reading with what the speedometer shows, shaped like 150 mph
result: 92.5 mph
